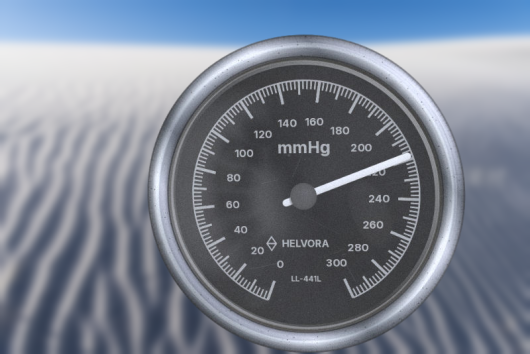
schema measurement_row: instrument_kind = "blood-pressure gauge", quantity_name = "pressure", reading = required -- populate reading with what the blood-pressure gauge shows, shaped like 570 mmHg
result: 218 mmHg
